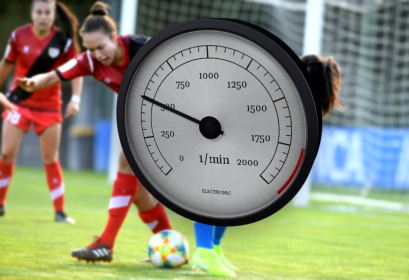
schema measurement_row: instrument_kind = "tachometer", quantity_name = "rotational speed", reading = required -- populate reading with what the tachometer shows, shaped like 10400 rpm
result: 500 rpm
